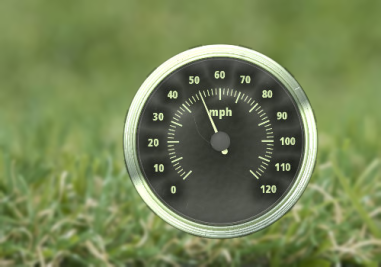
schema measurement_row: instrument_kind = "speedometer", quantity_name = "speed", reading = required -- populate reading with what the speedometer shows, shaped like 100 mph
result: 50 mph
